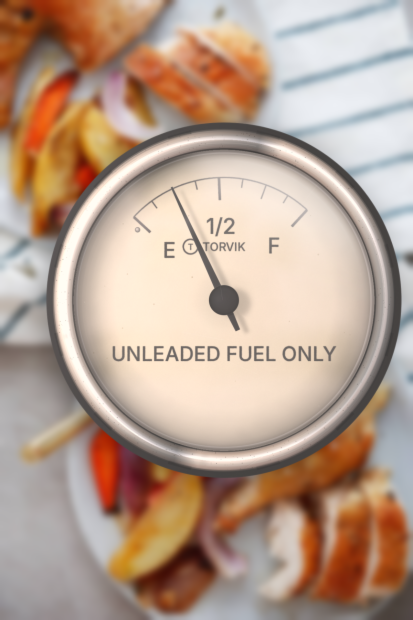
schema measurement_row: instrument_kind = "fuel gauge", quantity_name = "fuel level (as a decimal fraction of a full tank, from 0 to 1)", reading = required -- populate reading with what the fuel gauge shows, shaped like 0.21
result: 0.25
